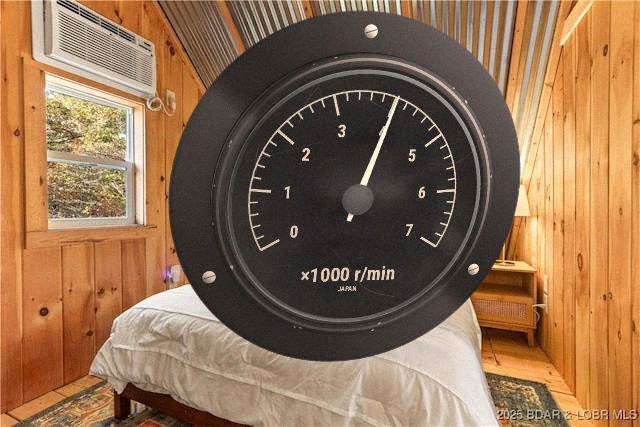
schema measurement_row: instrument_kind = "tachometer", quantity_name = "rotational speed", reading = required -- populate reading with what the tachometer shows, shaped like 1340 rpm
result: 4000 rpm
